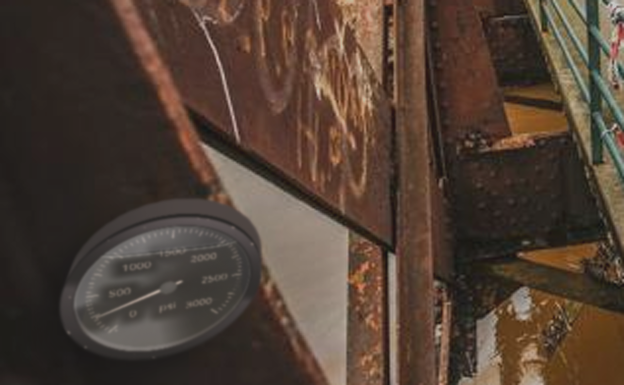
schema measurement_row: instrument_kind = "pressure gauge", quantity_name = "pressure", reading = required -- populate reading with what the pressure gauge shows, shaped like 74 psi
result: 250 psi
